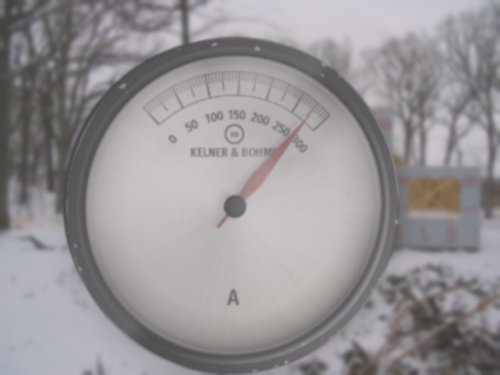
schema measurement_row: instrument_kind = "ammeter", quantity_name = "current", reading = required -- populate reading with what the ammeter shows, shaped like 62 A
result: 275 A
